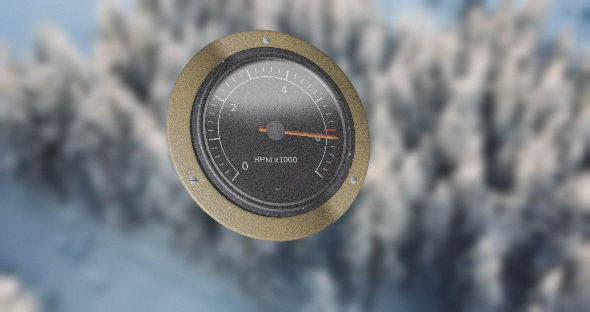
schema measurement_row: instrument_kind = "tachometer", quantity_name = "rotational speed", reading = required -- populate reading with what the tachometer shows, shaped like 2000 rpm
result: 6000 rpm
